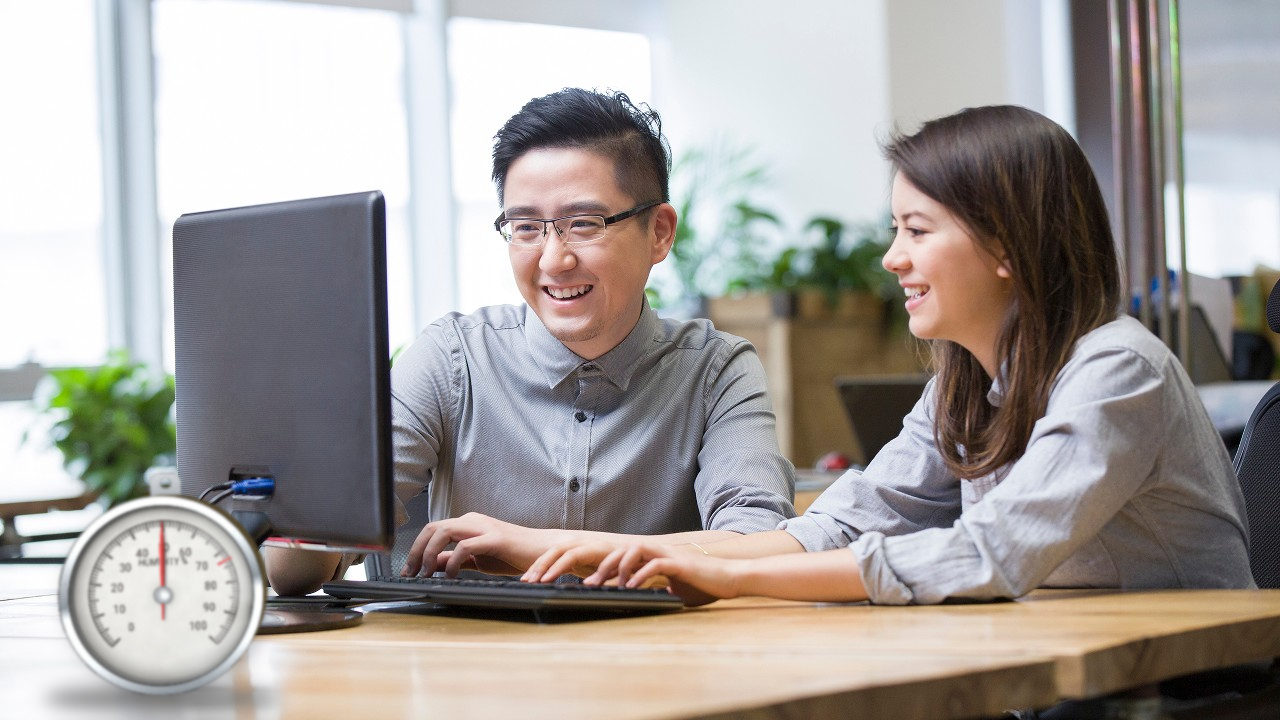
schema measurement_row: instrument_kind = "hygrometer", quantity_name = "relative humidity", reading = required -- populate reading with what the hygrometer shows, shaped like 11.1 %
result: 50 %
